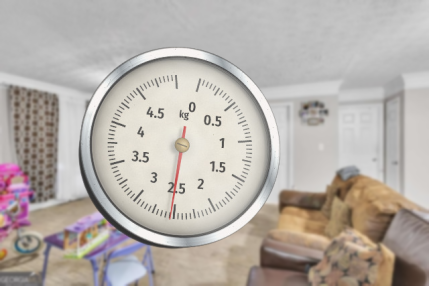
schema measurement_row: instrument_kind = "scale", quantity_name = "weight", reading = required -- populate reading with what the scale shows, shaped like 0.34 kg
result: 2.55 kg
